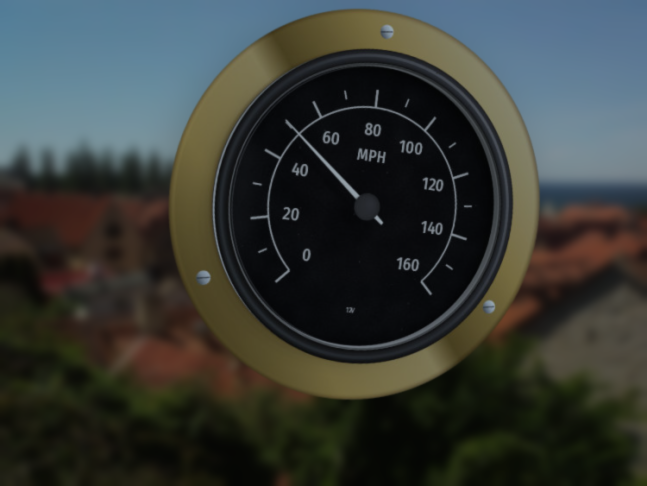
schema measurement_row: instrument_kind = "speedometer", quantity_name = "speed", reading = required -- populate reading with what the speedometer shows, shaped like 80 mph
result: 50 mph
